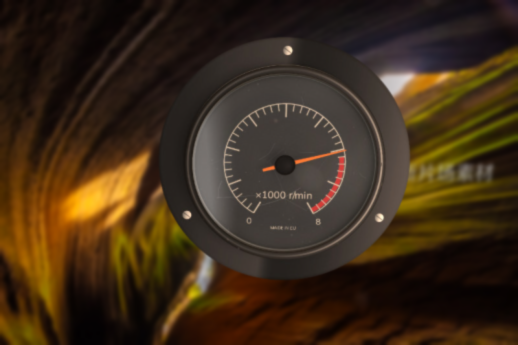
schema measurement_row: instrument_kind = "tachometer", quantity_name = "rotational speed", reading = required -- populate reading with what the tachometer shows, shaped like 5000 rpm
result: 6000 rpm
